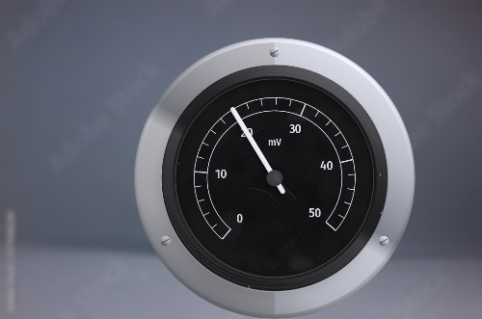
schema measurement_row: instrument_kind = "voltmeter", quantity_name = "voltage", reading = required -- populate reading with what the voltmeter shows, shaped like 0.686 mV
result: 20 mV
